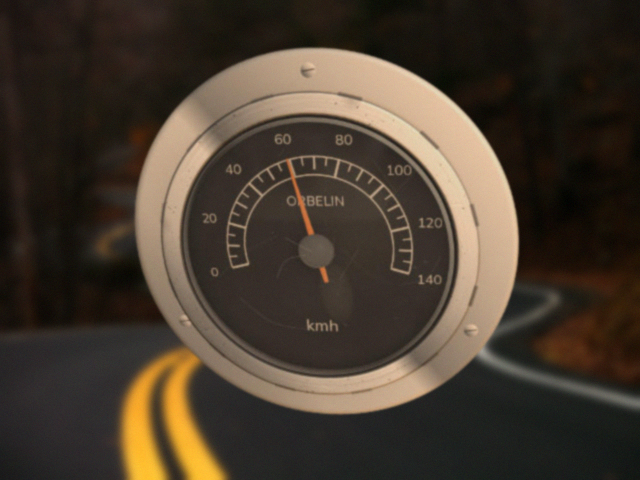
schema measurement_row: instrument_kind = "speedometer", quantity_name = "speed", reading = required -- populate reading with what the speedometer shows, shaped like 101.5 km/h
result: 60 km/h
